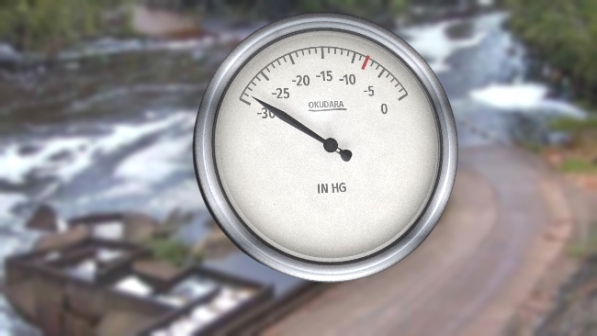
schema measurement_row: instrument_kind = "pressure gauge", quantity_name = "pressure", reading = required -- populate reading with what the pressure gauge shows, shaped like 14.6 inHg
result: -29 inHg
